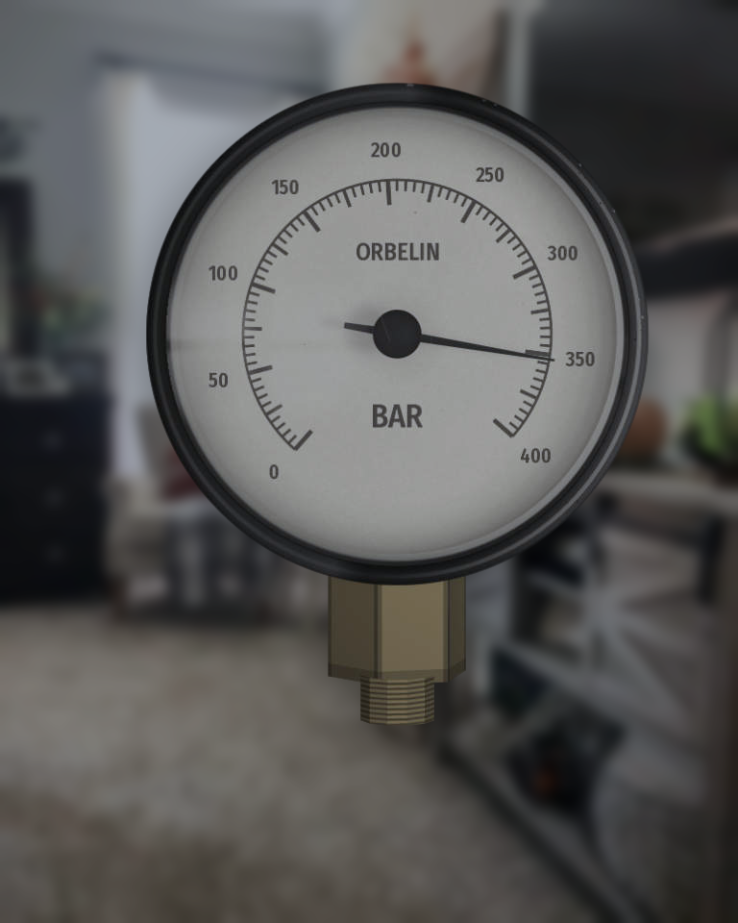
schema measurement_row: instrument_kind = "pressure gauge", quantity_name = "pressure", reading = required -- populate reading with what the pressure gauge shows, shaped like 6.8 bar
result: 352.5 bar
